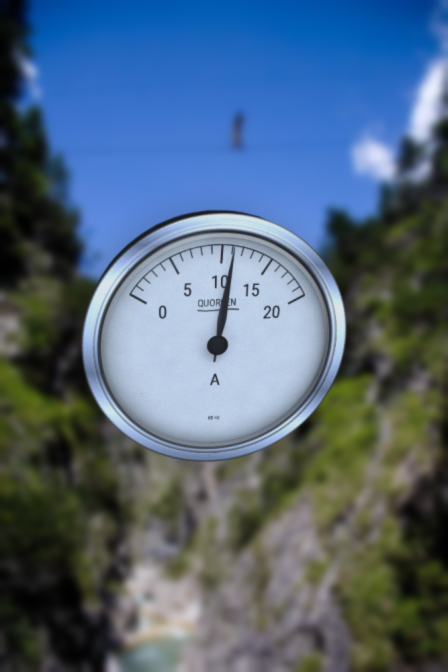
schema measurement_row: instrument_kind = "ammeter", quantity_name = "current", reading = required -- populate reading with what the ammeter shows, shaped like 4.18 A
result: 11 A
